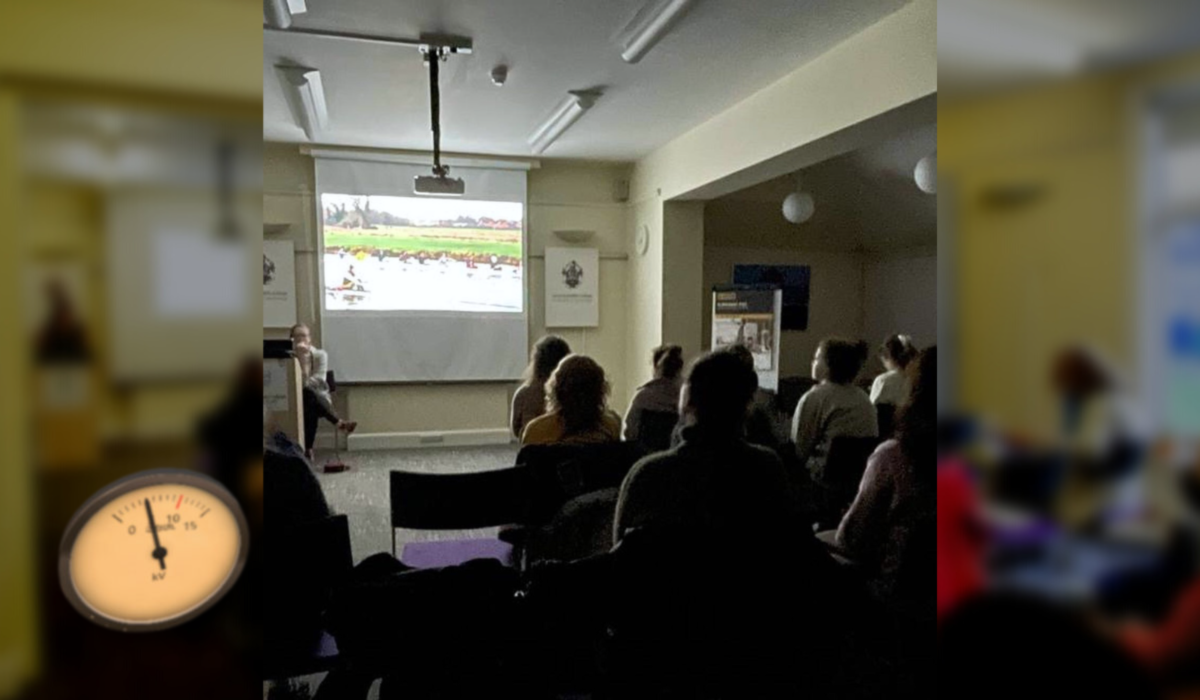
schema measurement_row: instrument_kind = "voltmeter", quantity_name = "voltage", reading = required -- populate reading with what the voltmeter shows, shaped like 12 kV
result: 5 kV
